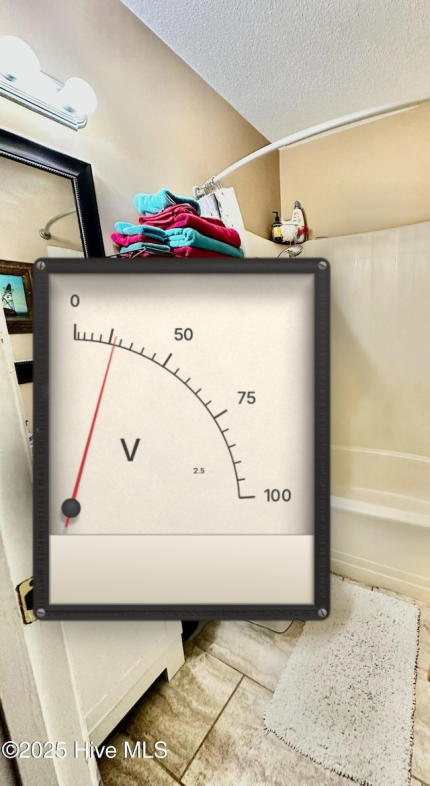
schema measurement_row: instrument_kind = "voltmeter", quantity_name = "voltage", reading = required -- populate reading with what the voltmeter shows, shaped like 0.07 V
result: 27.5 V
